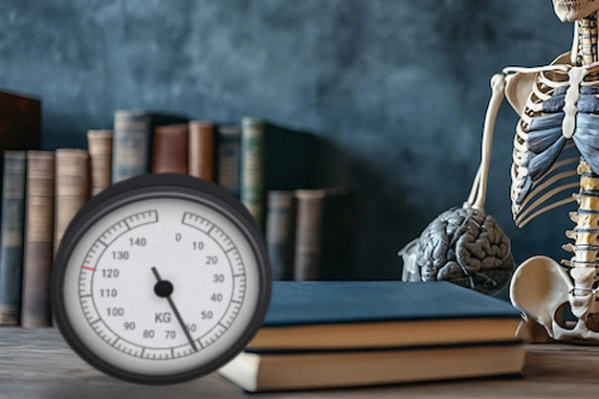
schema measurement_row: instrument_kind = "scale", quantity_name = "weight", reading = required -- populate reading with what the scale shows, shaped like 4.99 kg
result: 62 kg
